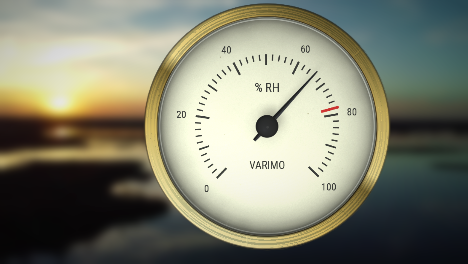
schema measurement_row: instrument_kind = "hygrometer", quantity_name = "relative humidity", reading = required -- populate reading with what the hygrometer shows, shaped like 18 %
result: 66 %
